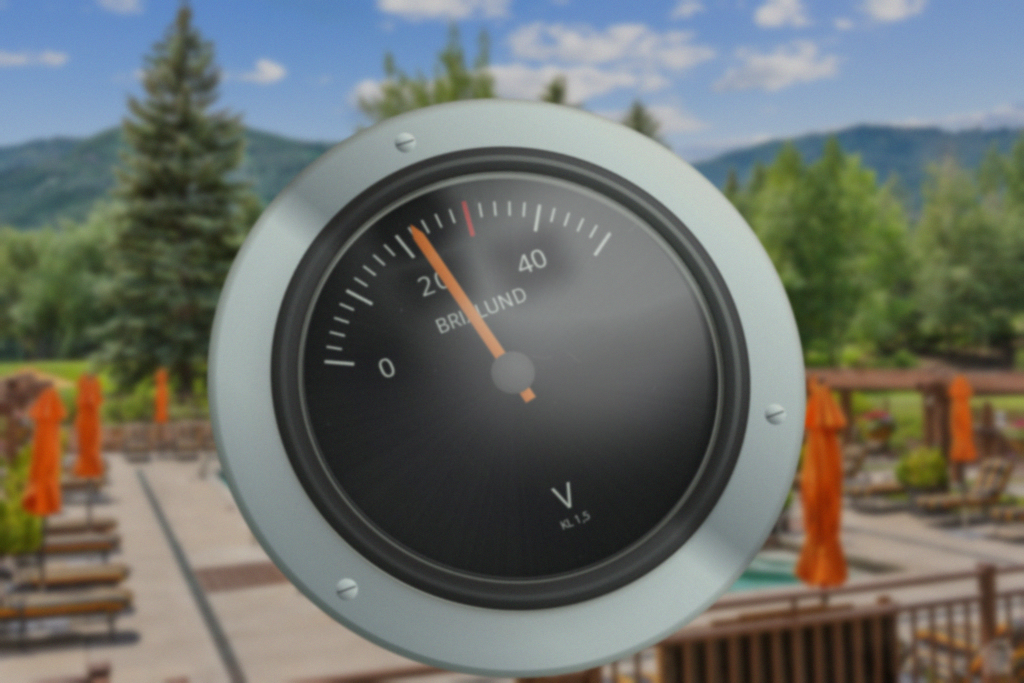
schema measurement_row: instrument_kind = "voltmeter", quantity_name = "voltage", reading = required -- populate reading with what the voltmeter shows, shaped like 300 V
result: 22 V
